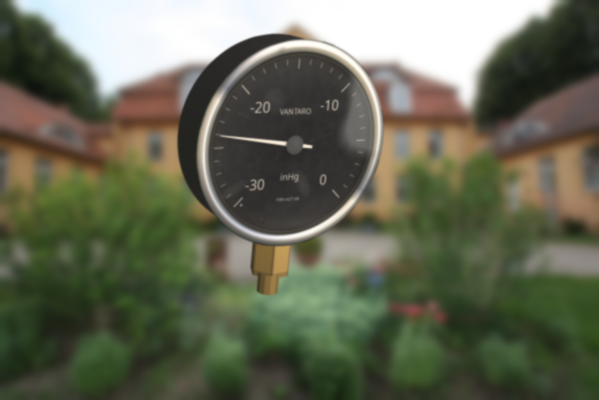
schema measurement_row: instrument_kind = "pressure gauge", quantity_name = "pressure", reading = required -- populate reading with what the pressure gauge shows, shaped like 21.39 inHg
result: -24 inHg
